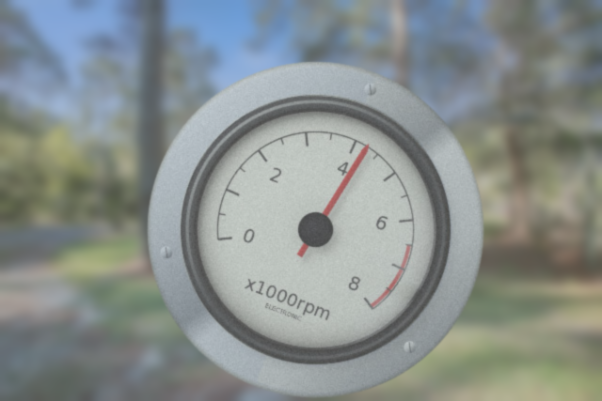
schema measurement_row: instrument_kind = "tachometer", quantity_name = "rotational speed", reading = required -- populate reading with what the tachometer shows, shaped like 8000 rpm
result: 4250 rpm
